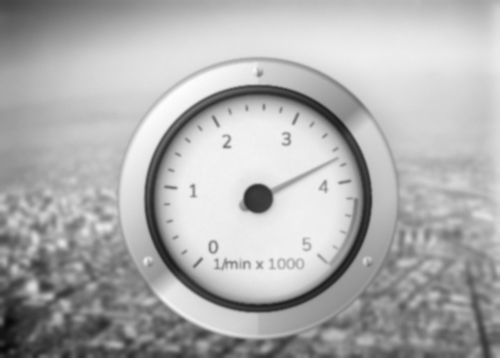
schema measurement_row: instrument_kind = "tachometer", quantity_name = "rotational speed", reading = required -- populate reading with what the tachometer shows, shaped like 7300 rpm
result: 3700 rpm
